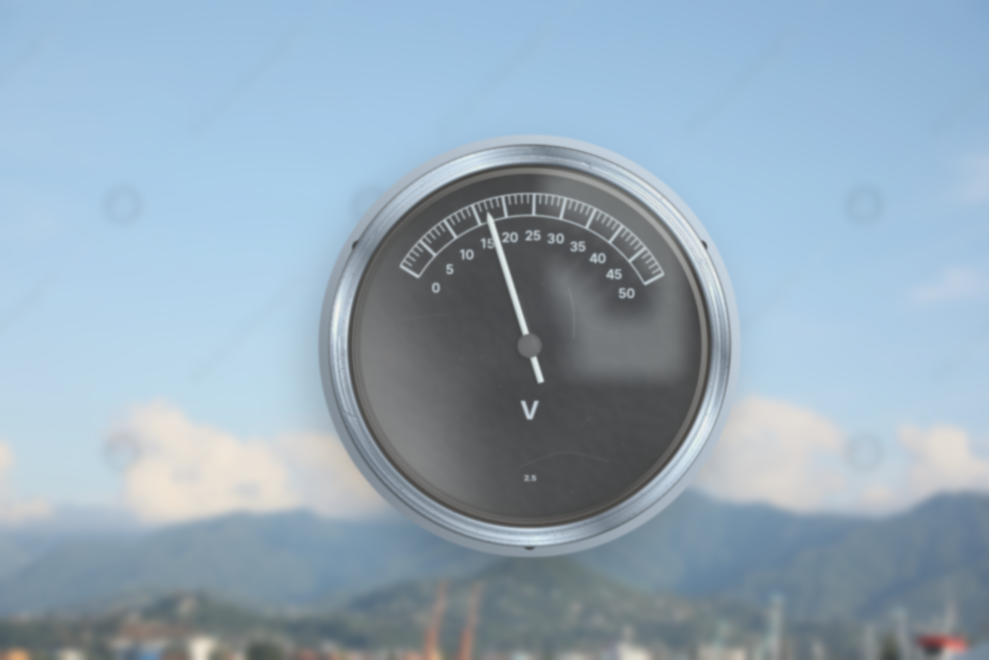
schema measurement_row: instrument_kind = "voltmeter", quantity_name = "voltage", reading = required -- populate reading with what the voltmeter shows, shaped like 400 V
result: 17 V
